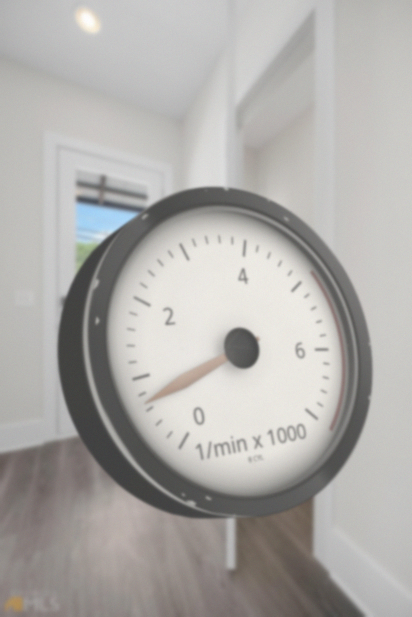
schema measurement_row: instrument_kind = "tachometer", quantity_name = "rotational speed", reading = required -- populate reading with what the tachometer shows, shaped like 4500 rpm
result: 700 rpm
